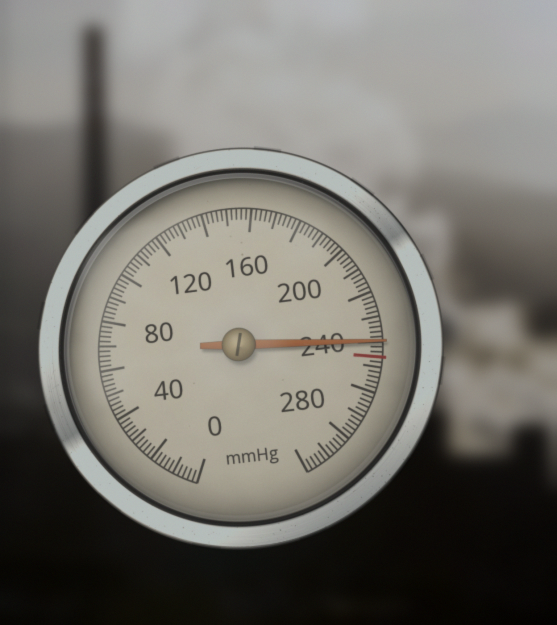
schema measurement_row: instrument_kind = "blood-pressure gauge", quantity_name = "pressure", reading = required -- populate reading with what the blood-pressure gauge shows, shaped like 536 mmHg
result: 240 mmHg
